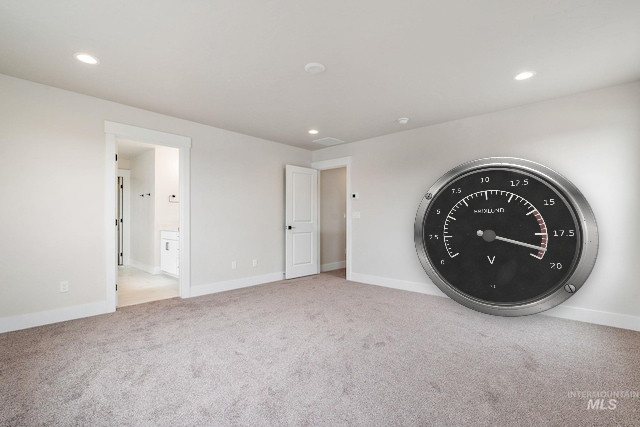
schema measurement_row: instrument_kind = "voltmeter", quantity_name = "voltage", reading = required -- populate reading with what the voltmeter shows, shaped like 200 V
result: 19 V
